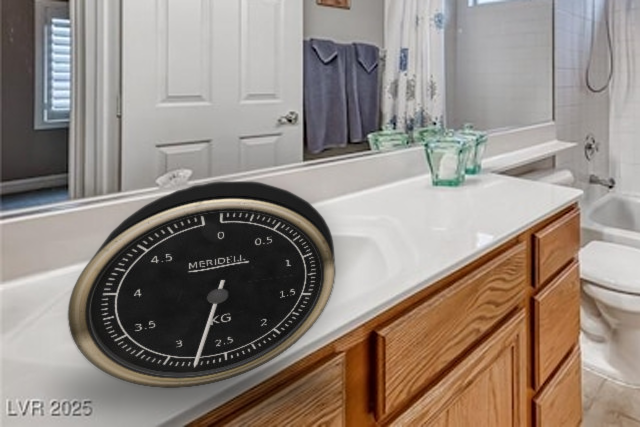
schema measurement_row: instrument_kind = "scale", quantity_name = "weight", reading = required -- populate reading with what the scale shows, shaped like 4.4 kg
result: 2.75 kg
